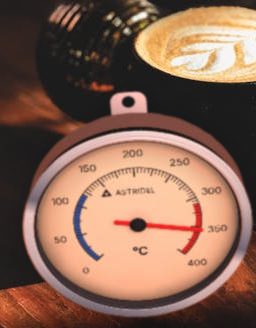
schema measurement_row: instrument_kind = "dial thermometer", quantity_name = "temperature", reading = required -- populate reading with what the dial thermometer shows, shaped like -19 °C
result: 350 °C
